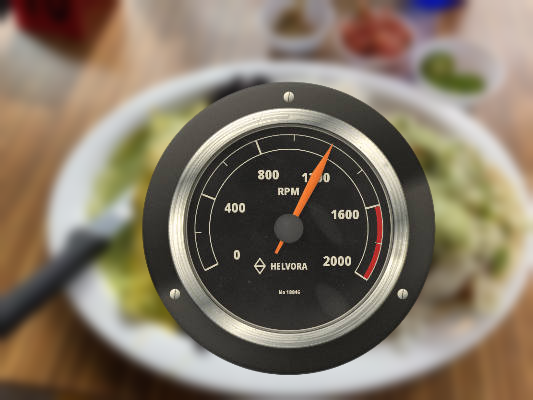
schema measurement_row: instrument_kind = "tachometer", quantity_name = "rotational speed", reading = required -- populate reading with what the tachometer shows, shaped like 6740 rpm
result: 1200 rpm
